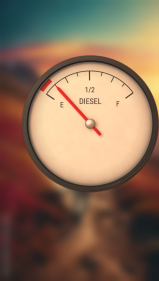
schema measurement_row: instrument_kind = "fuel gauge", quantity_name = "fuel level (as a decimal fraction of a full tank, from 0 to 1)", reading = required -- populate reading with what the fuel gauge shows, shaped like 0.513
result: 0.125
